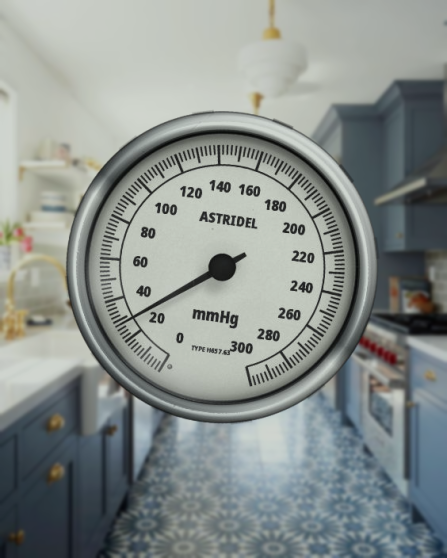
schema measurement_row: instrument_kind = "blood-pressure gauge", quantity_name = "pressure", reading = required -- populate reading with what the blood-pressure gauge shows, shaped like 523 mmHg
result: 28 mmHg
